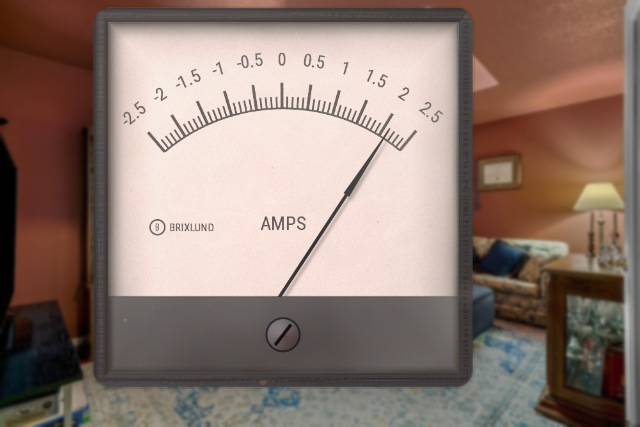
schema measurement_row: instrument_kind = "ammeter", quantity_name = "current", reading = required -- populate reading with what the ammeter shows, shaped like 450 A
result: 2.1 A
